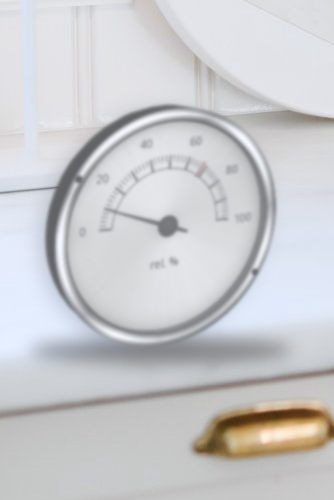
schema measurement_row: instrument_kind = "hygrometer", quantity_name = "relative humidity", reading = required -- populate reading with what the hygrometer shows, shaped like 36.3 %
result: 10 %
